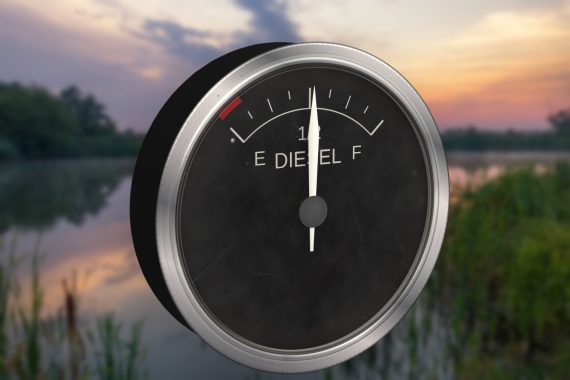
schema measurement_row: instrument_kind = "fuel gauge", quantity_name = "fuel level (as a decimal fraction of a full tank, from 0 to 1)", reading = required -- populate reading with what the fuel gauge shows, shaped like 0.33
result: 0.5
